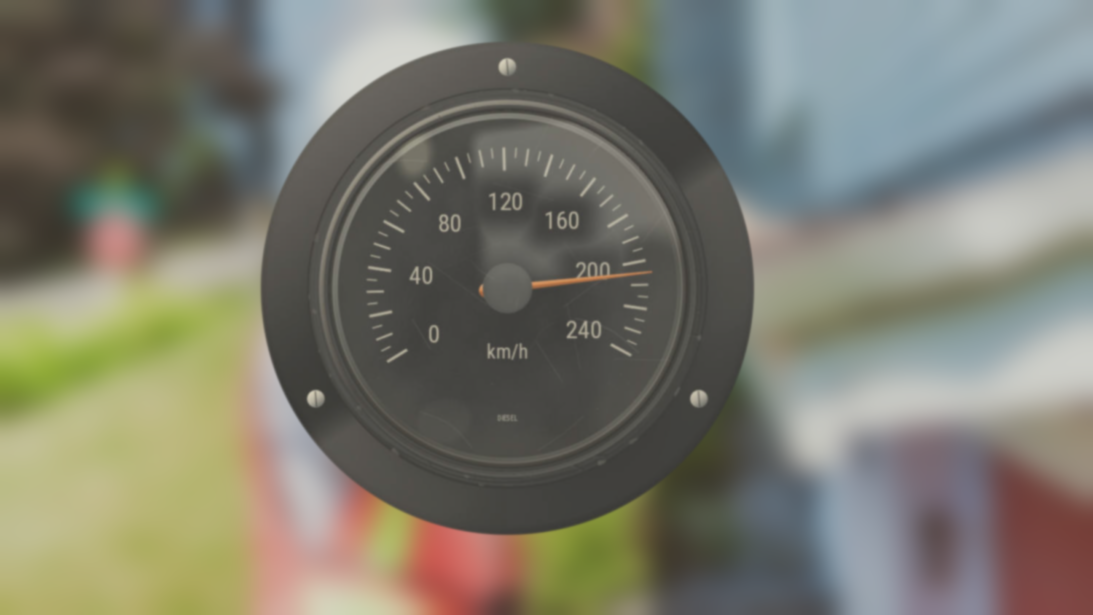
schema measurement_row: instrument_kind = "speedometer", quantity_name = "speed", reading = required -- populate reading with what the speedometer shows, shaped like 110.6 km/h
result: 205 km/h
